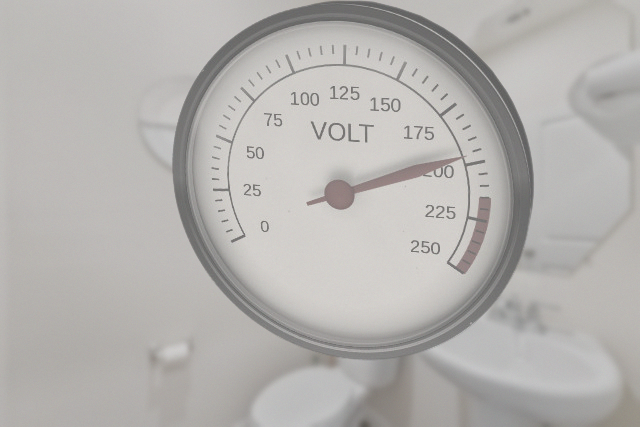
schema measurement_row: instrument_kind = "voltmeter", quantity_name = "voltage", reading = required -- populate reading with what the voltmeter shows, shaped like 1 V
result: 195 V
